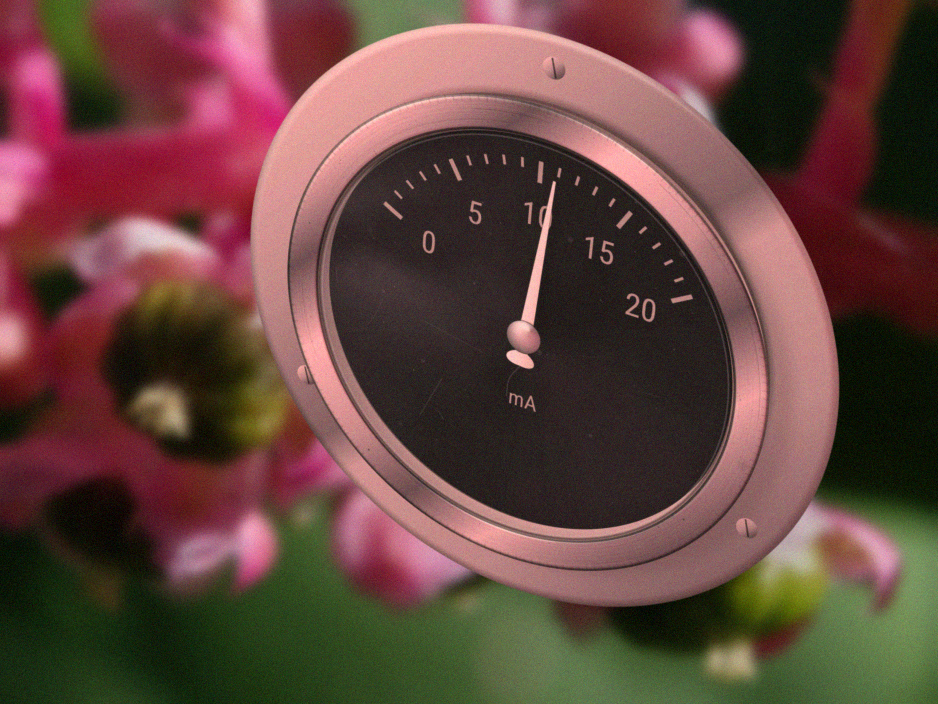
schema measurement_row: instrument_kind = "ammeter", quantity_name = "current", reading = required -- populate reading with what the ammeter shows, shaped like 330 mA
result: 11 mA
